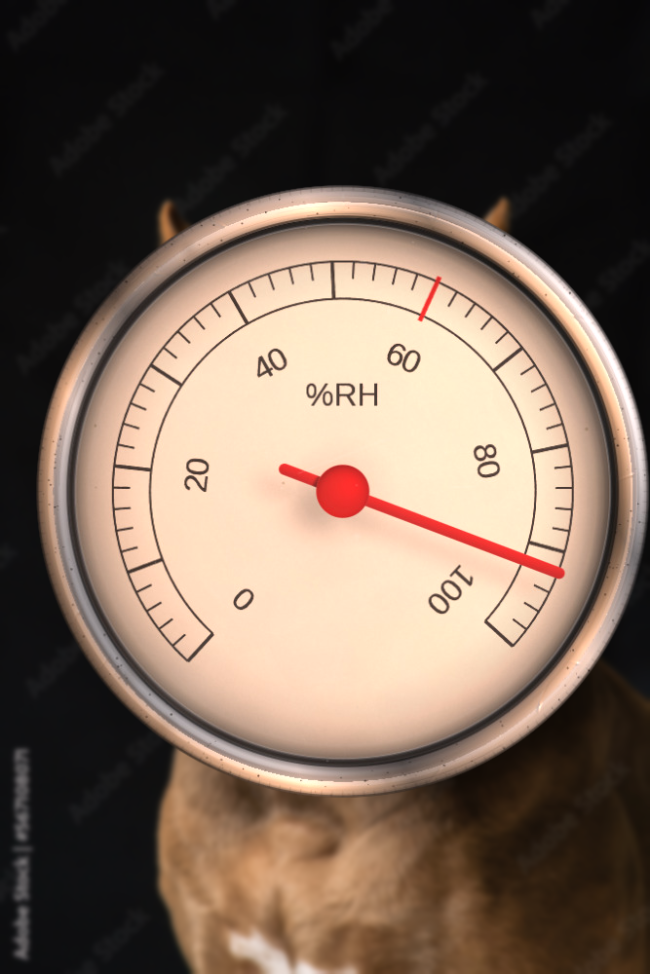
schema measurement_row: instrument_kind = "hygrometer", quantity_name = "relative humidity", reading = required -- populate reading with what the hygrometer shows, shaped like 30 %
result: 92 %
